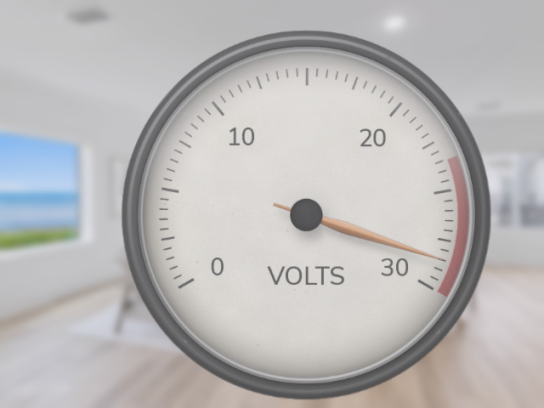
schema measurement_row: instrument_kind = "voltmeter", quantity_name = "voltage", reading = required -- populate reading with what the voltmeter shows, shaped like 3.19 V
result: 28.5 V
